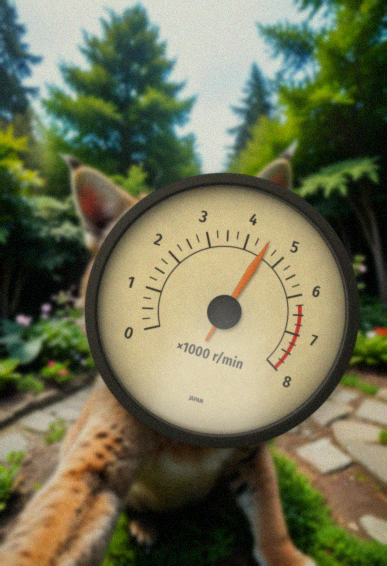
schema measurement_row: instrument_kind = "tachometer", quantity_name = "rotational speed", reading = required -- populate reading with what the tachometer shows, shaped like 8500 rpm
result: 4500 rpm
